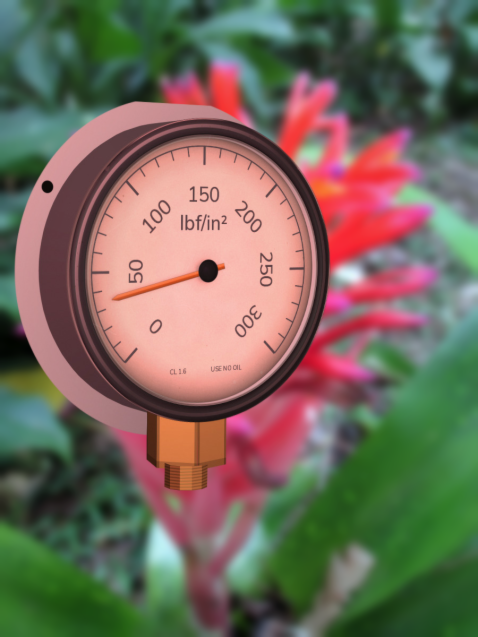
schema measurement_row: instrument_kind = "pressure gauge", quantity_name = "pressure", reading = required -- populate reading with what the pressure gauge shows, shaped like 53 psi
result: 35 psi
